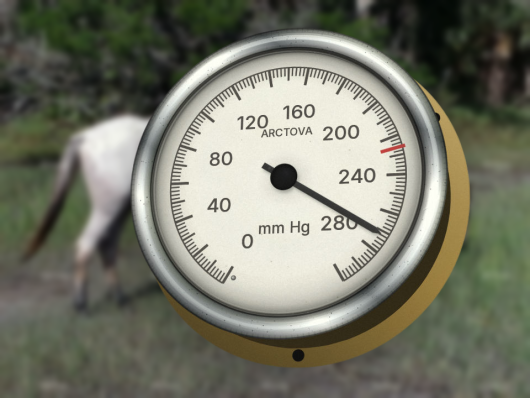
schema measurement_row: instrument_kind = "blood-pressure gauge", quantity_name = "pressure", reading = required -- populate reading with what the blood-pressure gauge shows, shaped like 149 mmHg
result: 272 mmHg
